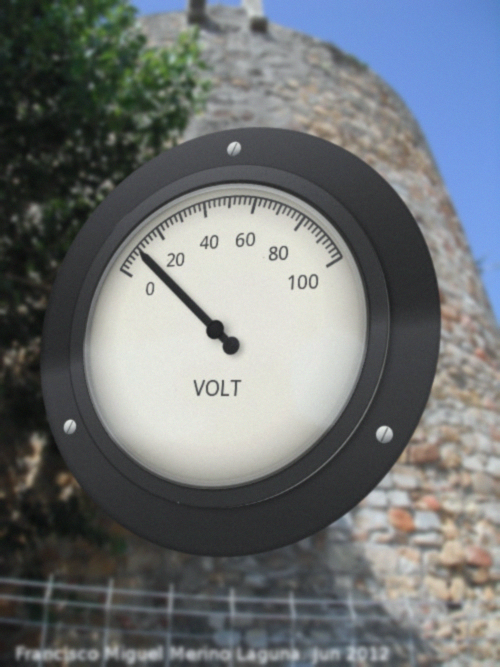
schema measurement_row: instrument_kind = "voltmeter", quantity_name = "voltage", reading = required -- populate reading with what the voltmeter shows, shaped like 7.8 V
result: 10 V
